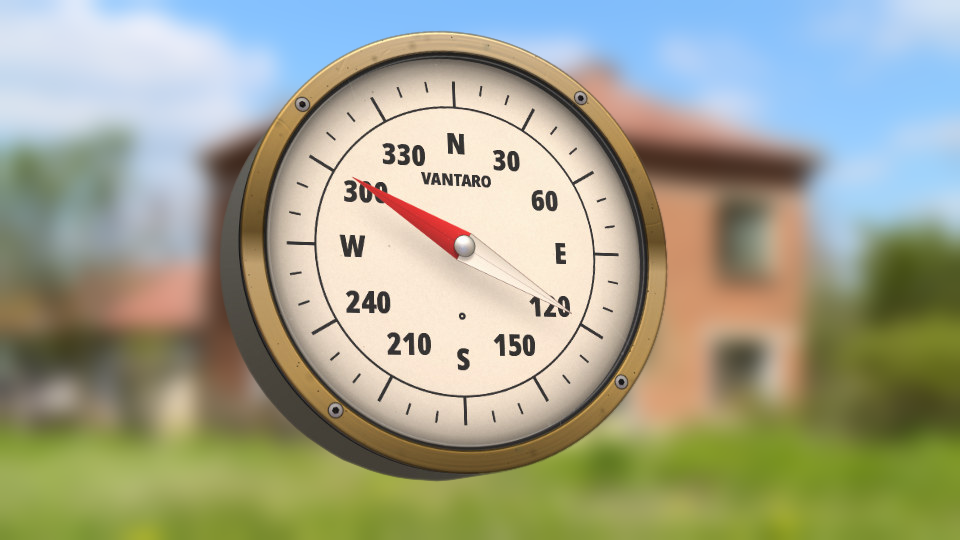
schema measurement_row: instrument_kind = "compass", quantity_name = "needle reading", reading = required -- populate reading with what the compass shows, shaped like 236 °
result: 300 °
